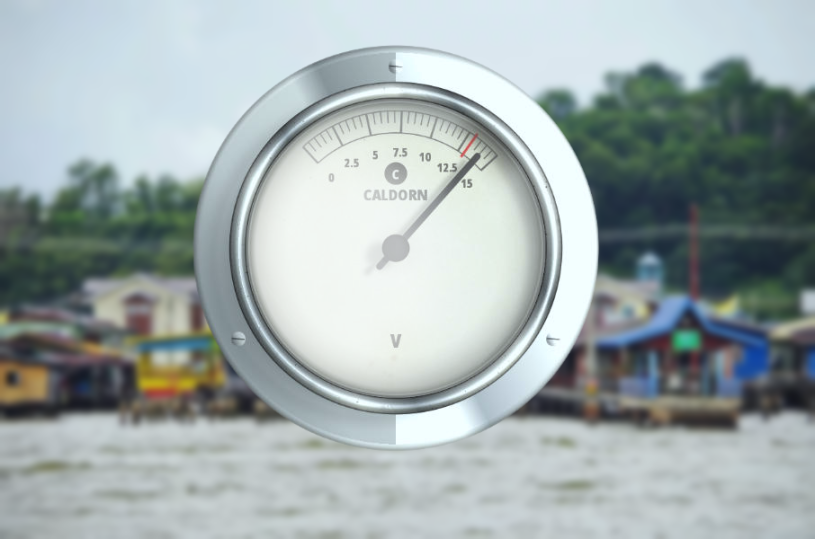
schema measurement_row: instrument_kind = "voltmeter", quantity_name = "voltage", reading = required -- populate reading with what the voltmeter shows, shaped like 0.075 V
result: 14 V
